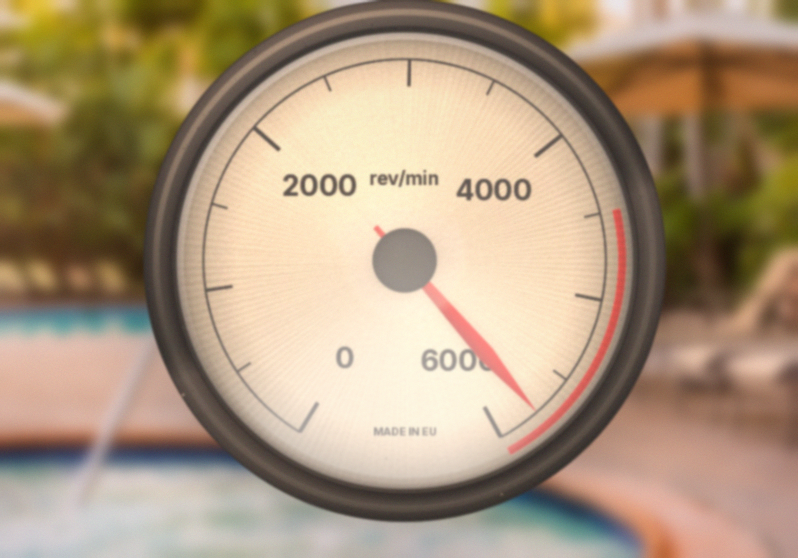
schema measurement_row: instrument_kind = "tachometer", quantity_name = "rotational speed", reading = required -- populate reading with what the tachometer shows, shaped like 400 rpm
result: 5750 rpm
